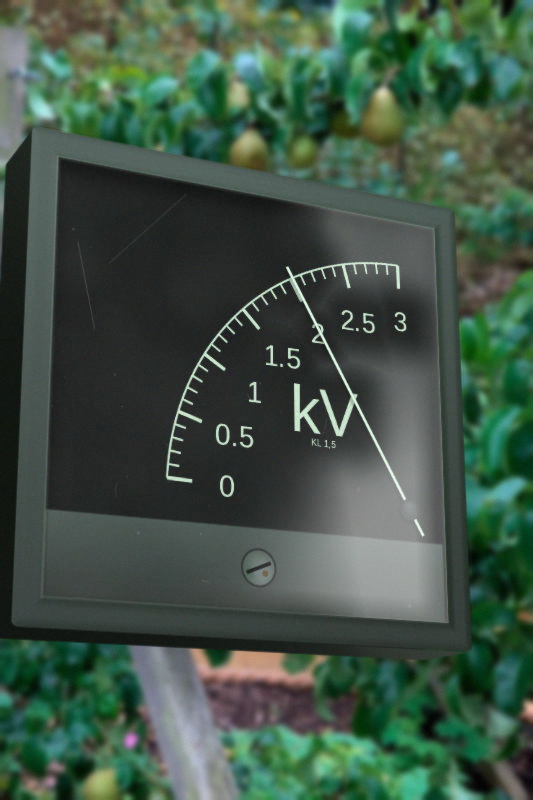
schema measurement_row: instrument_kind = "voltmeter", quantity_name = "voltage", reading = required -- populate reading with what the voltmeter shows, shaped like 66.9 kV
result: 2 kV
